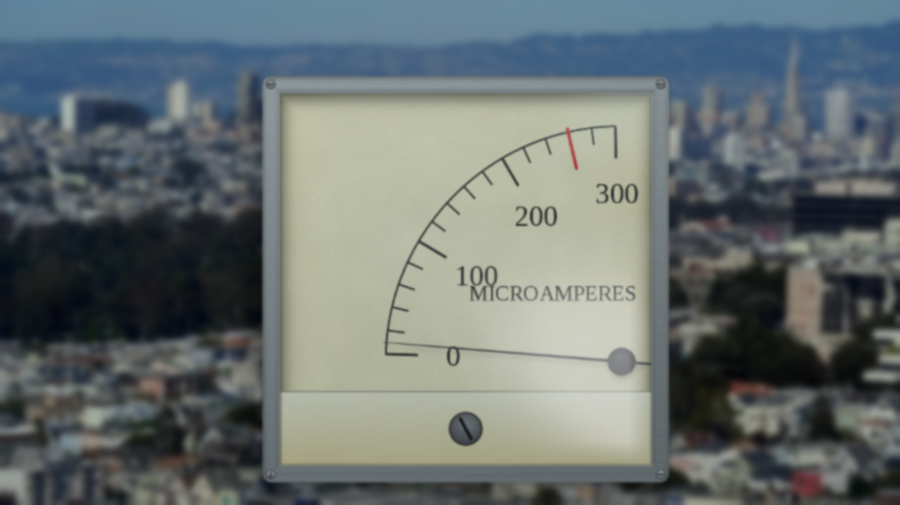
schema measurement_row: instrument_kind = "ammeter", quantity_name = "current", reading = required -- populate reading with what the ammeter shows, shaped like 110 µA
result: 10 µA
